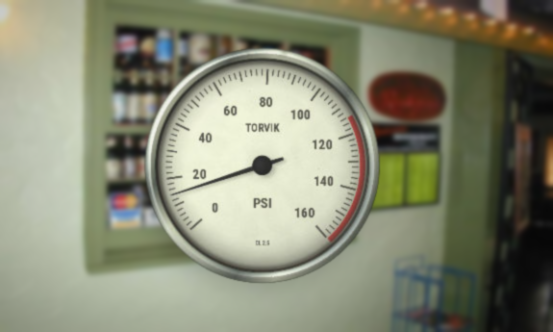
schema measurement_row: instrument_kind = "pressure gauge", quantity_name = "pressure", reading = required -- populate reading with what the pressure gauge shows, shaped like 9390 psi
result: 14 psi
